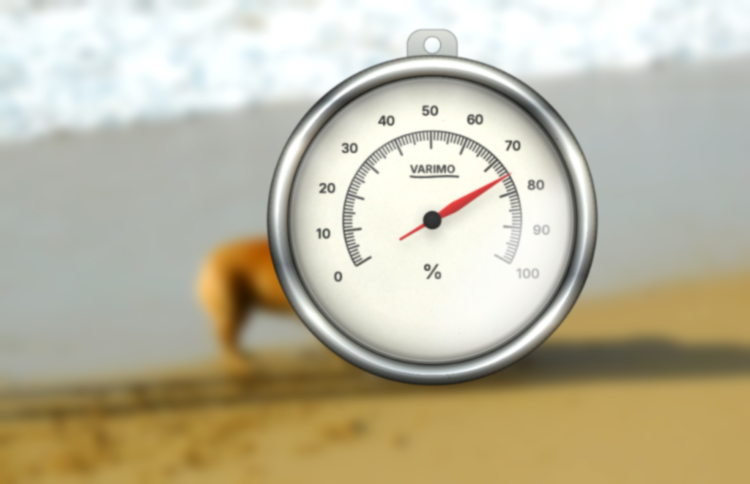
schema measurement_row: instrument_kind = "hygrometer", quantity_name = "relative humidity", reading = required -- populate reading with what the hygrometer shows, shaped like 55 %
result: 75 %
